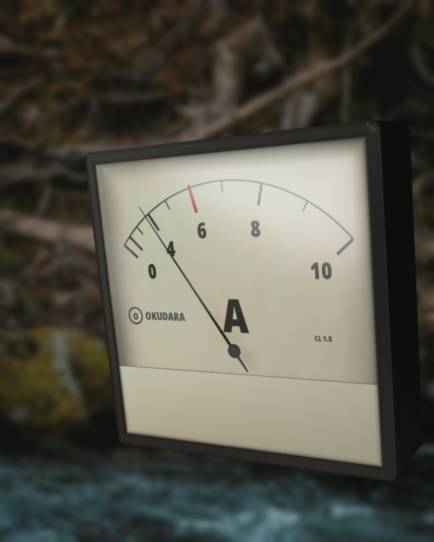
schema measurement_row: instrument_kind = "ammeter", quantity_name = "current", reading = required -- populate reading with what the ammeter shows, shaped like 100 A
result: 4 A
